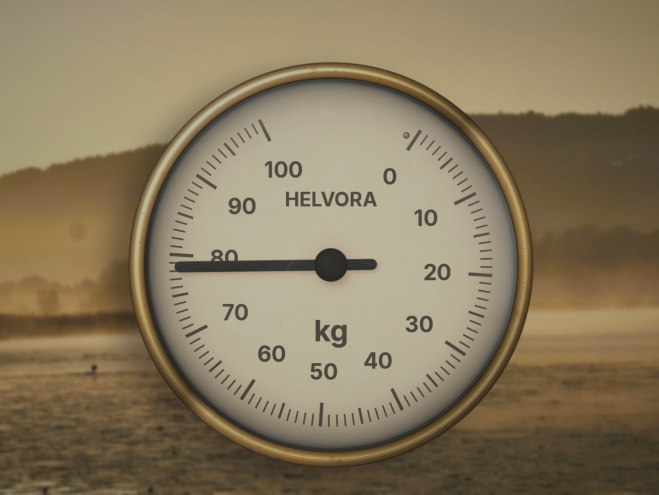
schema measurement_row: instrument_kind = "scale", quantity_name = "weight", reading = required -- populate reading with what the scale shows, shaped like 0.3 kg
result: 78.5 kg
